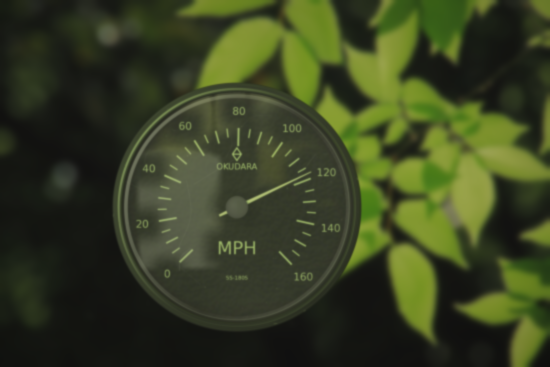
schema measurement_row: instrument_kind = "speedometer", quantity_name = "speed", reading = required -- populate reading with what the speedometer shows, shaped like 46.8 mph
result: 117.5 mph
